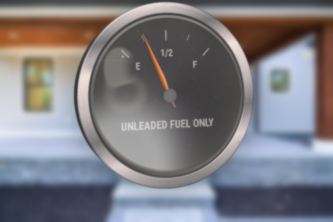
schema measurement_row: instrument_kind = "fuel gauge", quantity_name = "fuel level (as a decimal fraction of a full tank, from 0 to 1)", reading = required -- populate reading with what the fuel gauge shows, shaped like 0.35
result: 0.25
